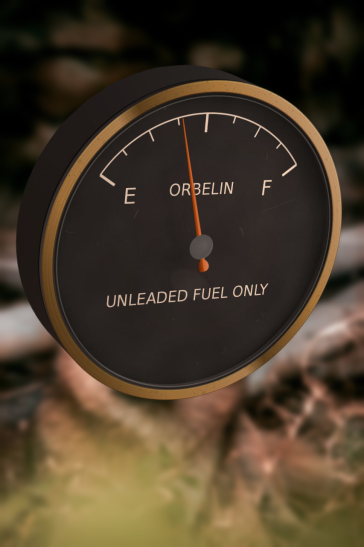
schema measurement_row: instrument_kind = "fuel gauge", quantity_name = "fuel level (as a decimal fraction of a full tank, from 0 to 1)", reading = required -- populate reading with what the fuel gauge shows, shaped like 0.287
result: 0.375
